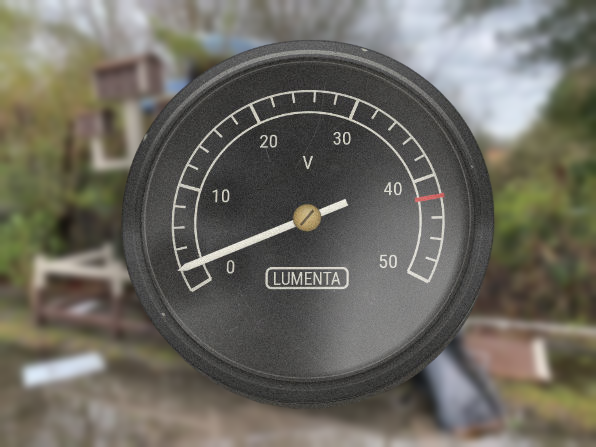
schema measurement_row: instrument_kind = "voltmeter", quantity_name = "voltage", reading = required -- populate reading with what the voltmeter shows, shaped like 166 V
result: 2 V
